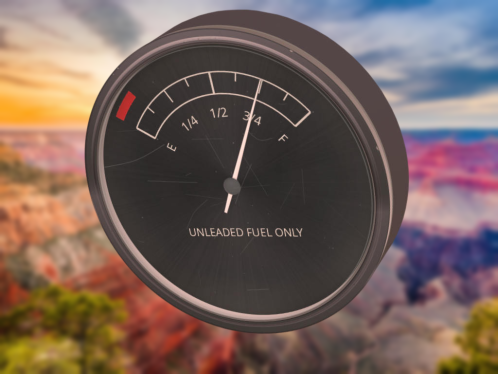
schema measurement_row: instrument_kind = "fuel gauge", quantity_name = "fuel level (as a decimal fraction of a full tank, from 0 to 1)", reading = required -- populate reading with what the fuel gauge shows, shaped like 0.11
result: 0.75
